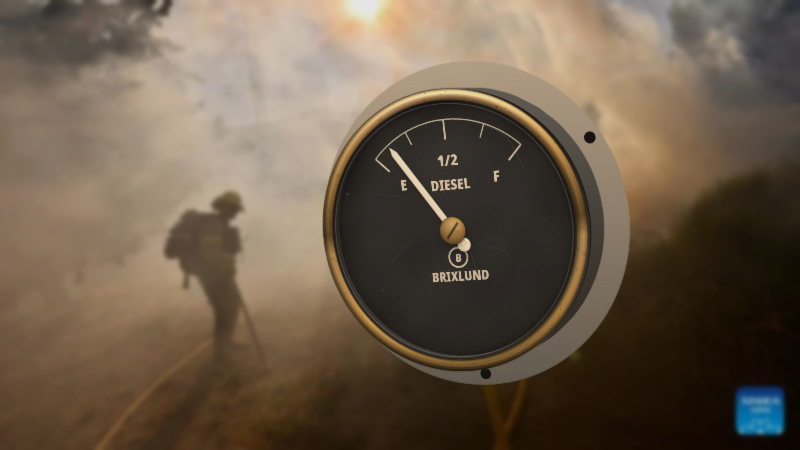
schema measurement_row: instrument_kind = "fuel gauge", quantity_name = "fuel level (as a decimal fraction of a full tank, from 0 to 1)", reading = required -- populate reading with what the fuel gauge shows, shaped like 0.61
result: 0.125
